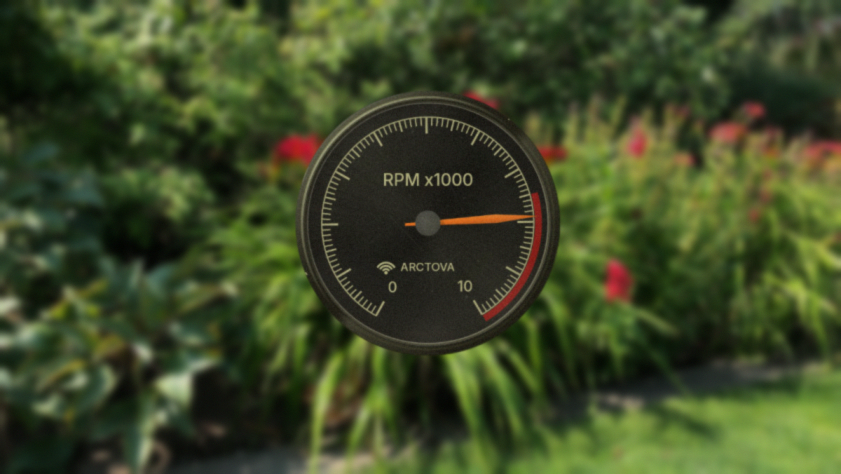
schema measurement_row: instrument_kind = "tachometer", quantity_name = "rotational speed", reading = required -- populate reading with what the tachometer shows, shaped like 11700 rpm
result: 7900 rpm
